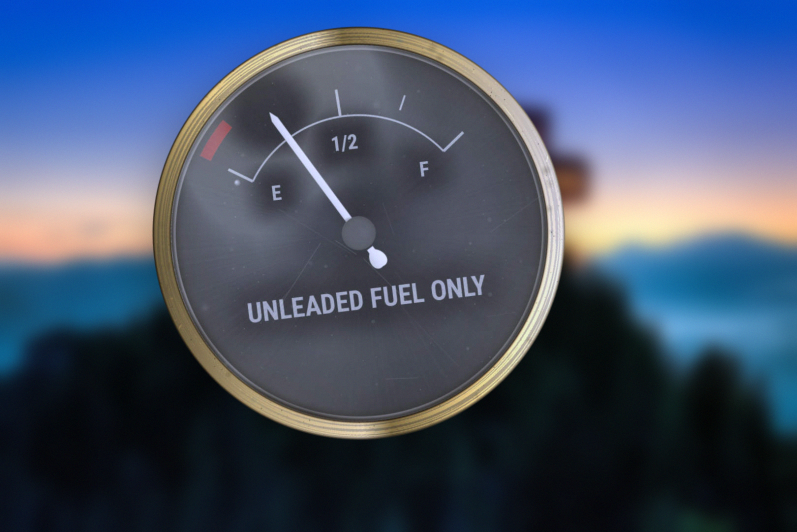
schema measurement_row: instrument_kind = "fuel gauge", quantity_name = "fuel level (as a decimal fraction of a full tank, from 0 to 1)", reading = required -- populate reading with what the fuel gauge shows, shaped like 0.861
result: 0.25
